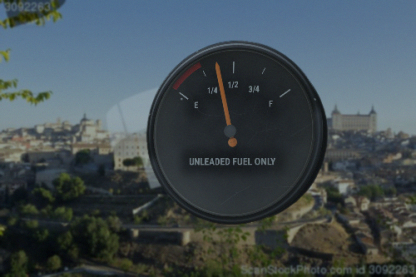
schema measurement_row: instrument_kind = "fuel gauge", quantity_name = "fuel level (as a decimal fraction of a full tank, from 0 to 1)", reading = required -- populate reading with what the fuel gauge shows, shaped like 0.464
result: 0.375
